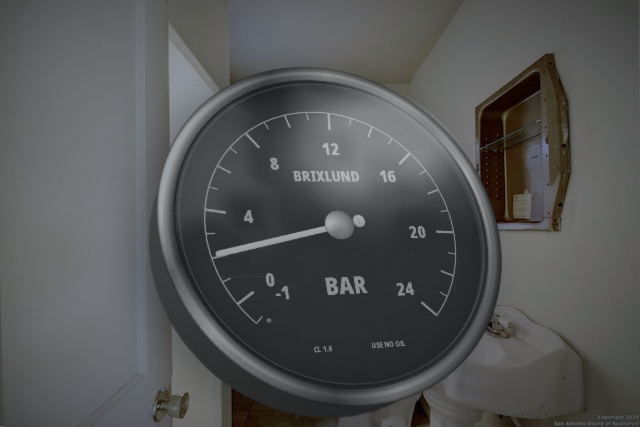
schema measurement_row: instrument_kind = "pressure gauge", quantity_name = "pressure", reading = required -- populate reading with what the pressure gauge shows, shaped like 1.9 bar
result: 2 bar
